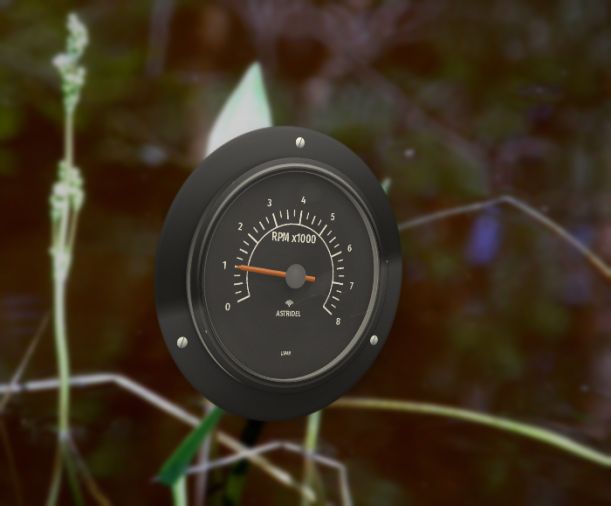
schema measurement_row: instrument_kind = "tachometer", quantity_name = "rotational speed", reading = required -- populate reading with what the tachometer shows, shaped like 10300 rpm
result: 1000 rpm
